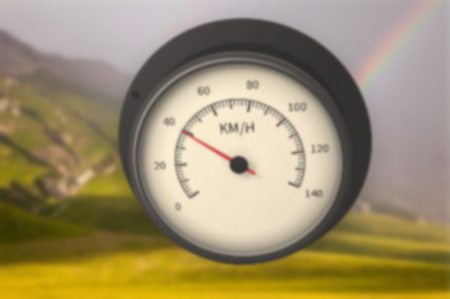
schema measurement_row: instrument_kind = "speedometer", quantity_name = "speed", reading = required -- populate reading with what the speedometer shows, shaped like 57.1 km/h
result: 40 km/h
